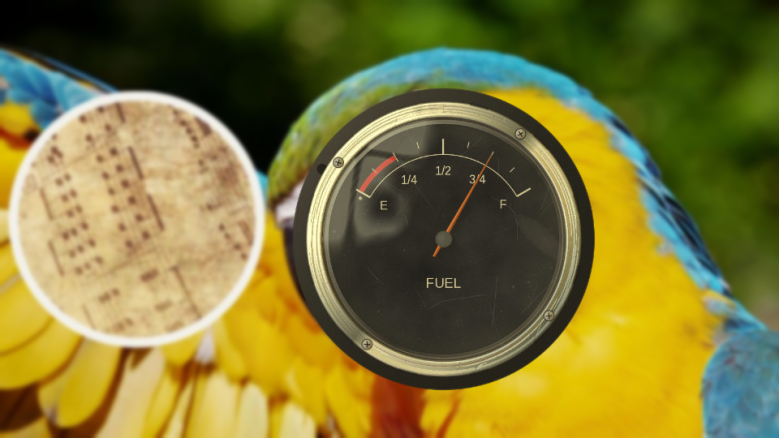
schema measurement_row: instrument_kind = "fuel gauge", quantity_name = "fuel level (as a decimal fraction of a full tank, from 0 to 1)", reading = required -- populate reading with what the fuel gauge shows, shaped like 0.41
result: 0.75
